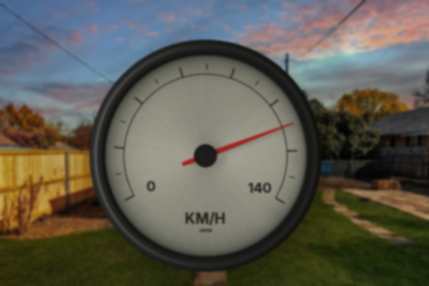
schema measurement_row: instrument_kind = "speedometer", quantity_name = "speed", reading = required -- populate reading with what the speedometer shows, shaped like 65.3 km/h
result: 110 km/h
